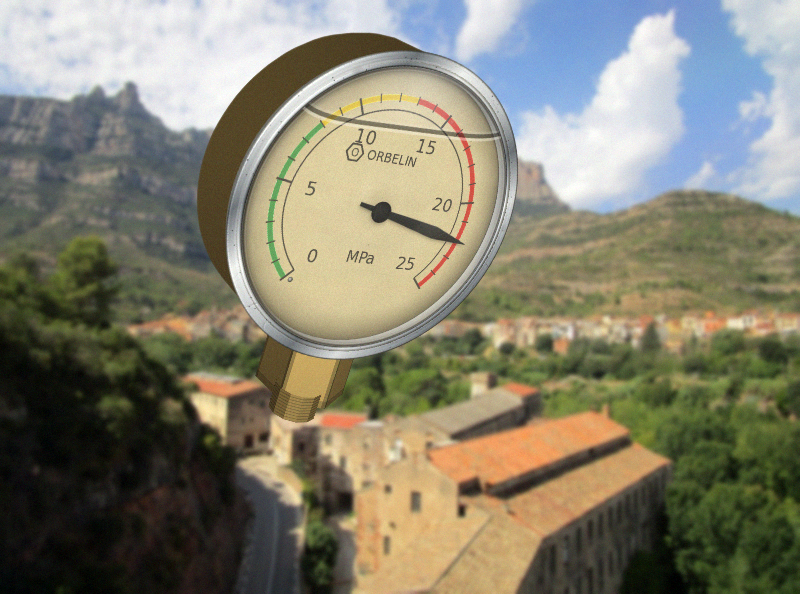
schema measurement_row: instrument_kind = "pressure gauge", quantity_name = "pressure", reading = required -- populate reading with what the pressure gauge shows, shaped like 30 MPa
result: 22 MPa
